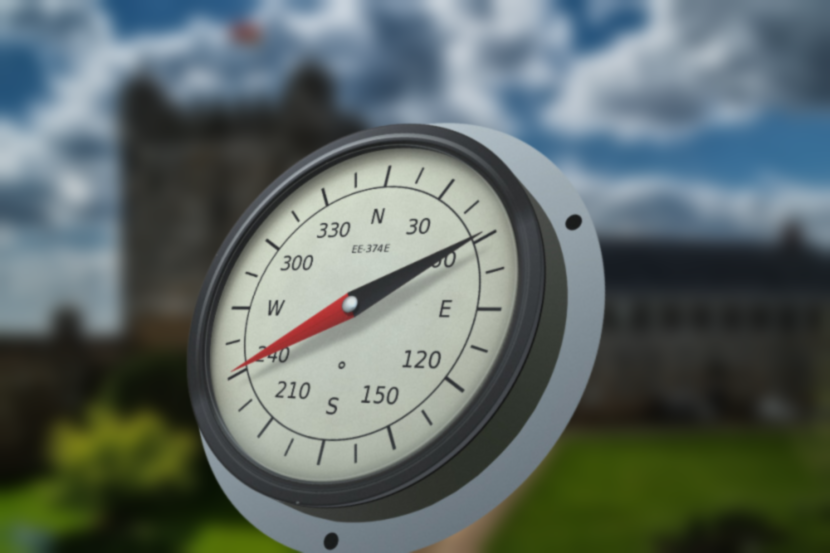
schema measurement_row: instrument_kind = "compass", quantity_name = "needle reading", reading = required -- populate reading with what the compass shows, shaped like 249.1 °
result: 240 °
